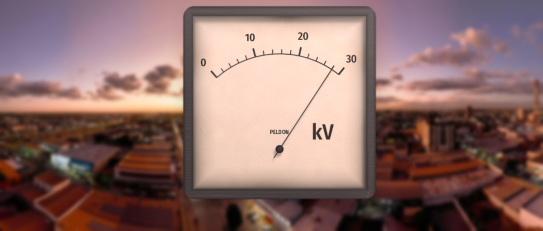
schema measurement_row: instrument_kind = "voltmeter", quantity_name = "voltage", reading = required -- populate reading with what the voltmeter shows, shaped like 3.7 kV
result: 28 kV
